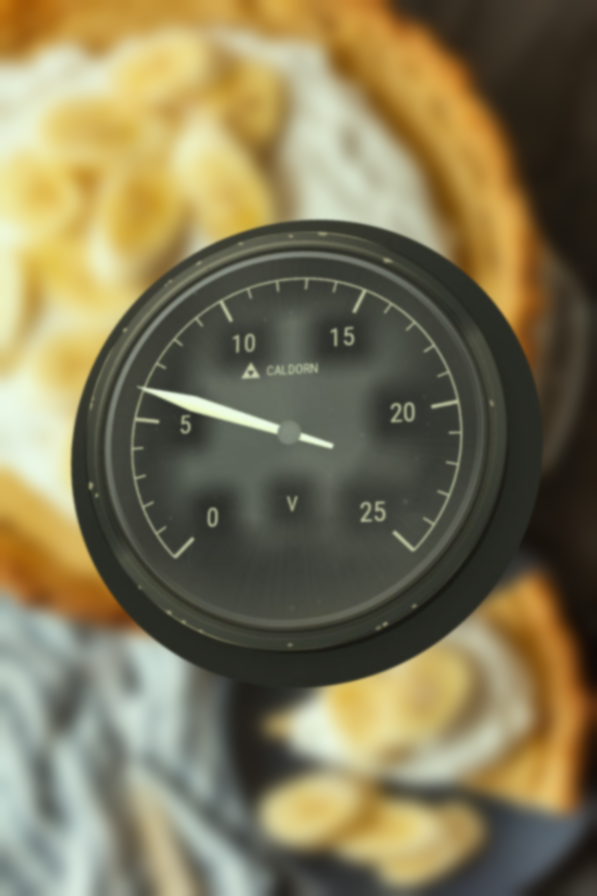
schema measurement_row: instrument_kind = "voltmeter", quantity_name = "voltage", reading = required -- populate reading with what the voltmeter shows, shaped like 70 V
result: 6 V
